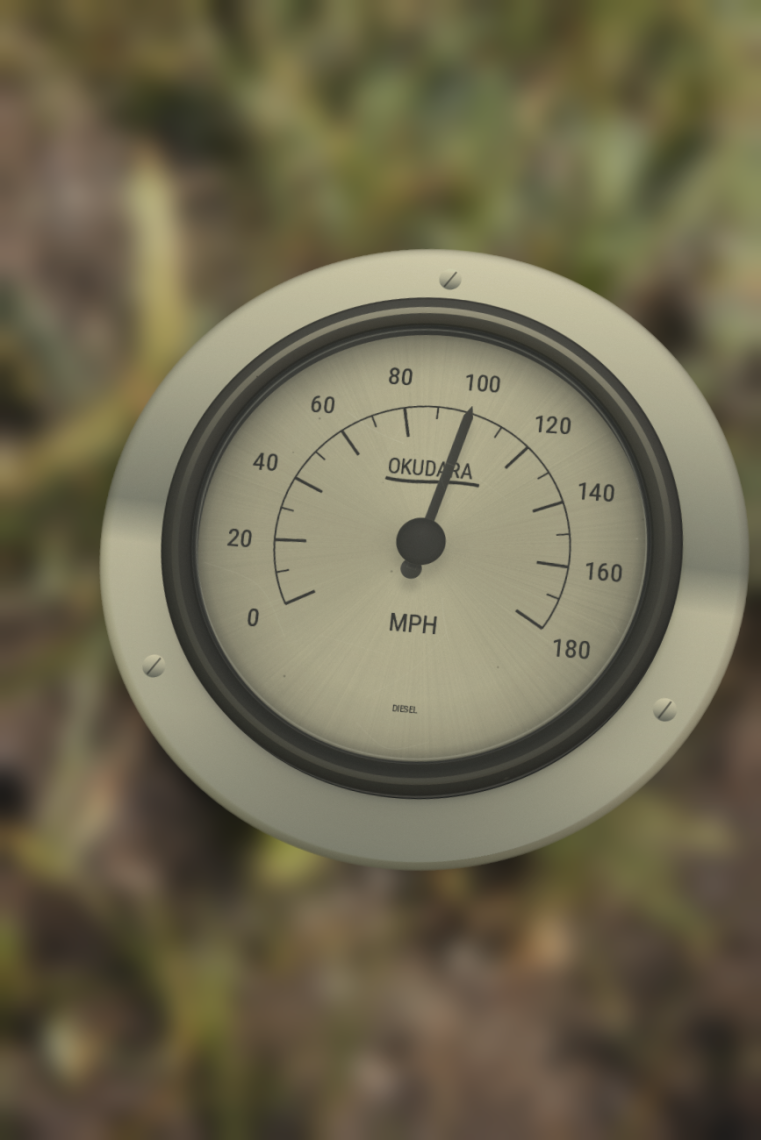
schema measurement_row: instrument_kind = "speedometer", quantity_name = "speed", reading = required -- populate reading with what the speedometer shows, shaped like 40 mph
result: 100 mph
